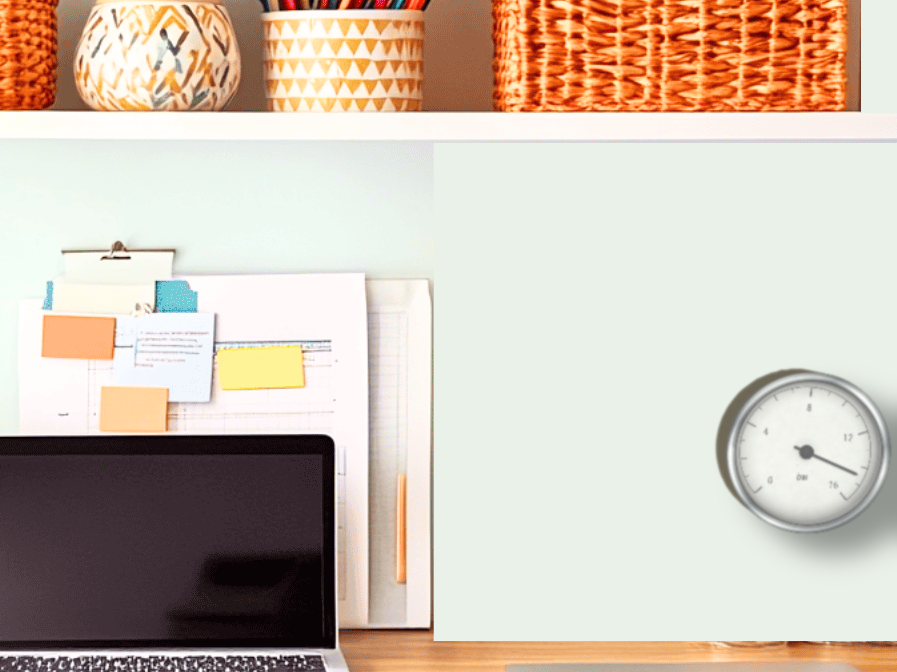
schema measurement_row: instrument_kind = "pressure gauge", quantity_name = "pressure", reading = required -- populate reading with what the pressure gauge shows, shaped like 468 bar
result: 14.5 bar
